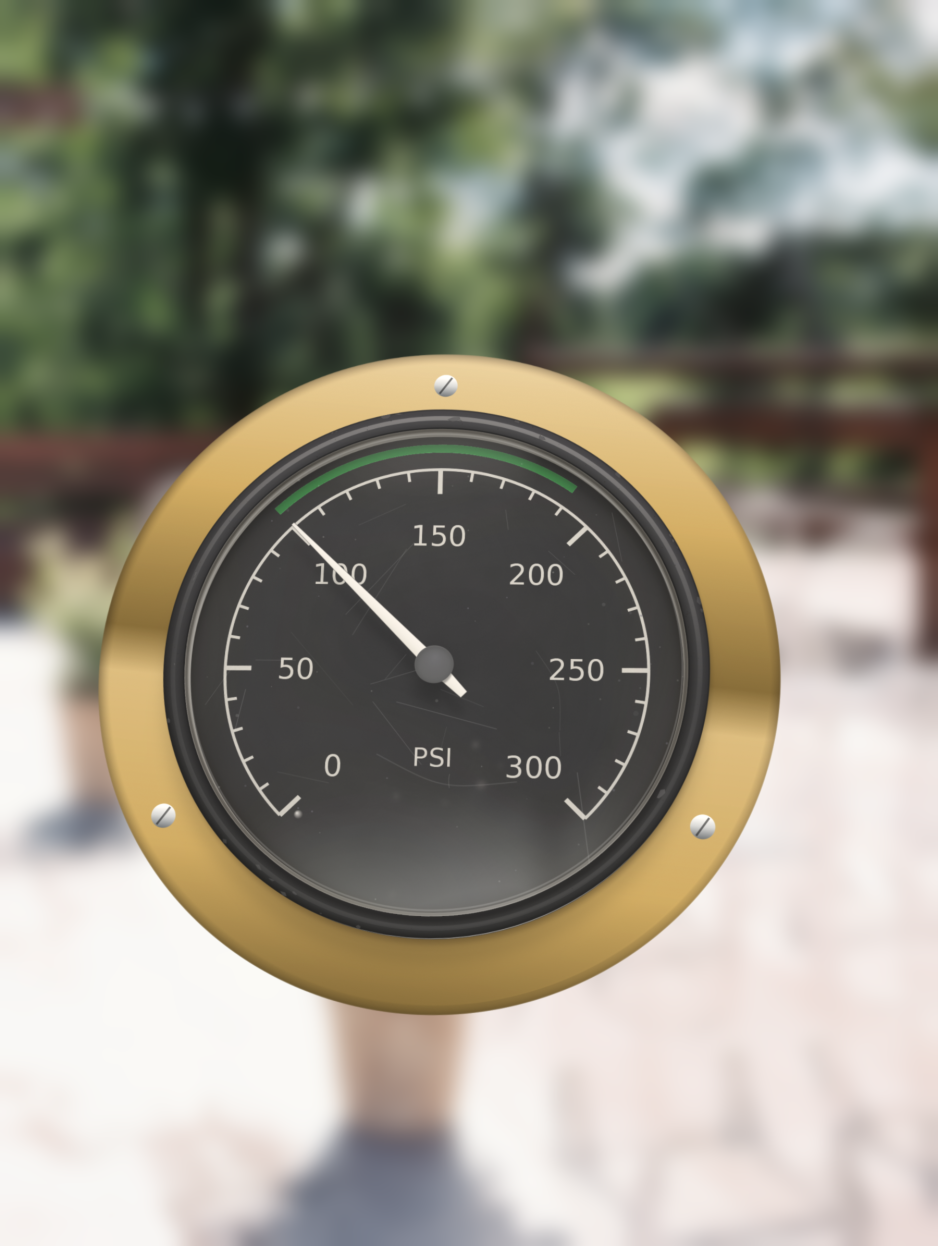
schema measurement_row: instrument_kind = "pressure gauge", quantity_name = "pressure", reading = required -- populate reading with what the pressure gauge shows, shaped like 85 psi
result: 100 psi
